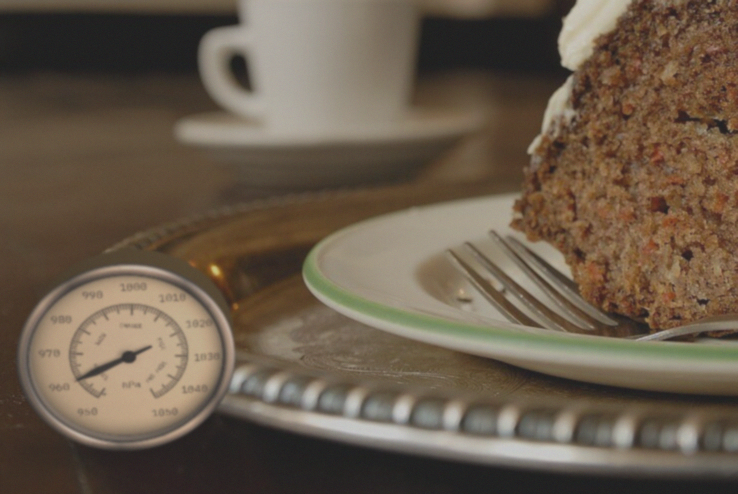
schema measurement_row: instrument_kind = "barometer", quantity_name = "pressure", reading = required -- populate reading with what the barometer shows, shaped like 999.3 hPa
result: 960 hPa
